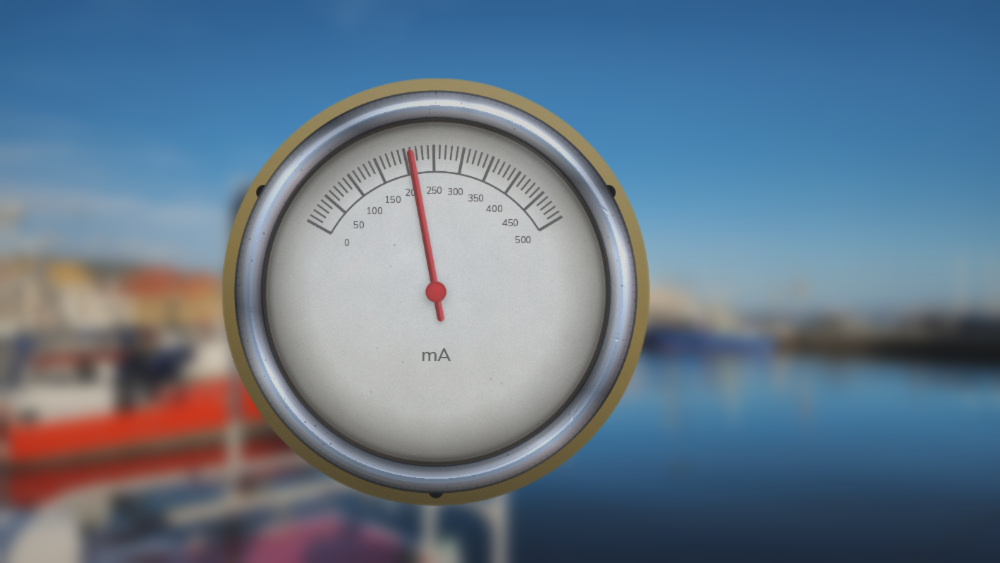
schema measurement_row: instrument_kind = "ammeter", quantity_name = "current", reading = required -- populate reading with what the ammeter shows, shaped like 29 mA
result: 210 mA
